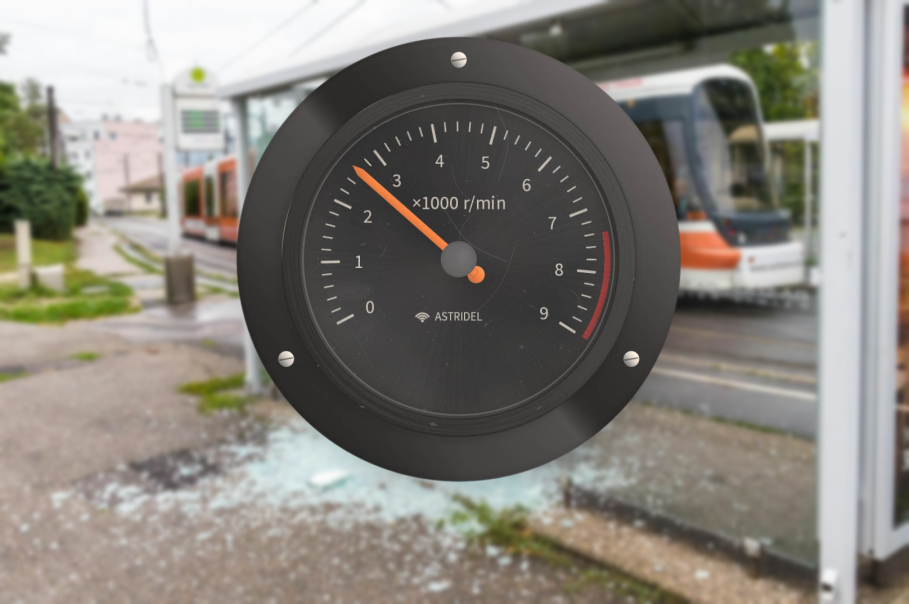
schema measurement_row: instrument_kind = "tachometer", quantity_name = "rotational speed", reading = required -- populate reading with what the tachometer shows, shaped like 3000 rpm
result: 2600 rpm
